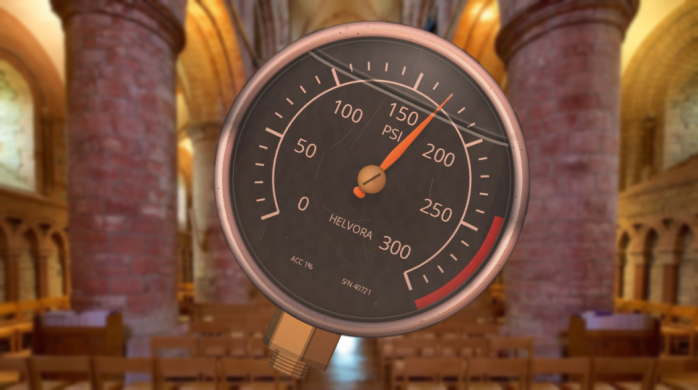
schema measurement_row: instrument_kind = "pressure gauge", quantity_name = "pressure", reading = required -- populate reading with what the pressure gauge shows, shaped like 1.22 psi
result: 170 psi
